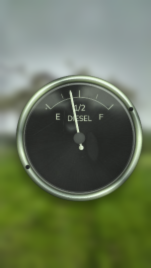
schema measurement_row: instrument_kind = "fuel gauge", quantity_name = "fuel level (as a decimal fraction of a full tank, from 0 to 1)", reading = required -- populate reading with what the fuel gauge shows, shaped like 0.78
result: 0.375
